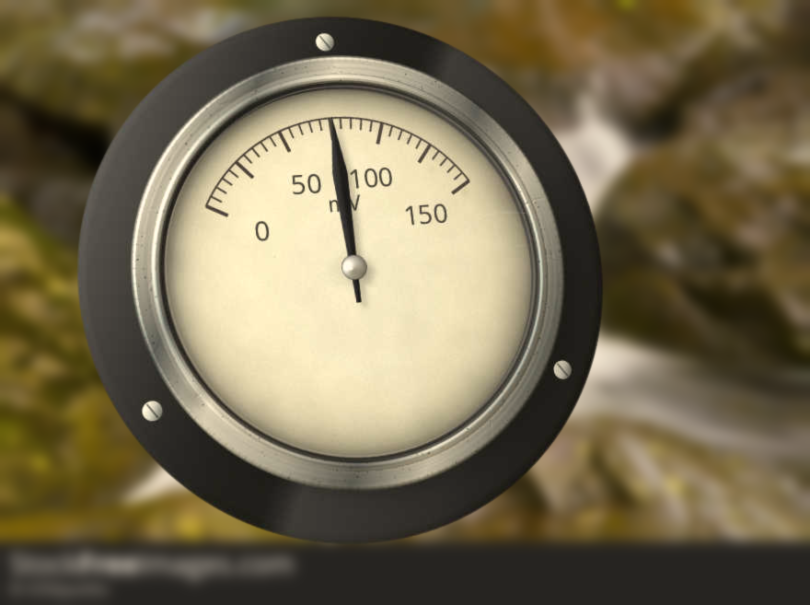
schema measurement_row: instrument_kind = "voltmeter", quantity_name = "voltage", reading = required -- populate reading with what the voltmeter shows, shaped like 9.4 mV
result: 75 mV
